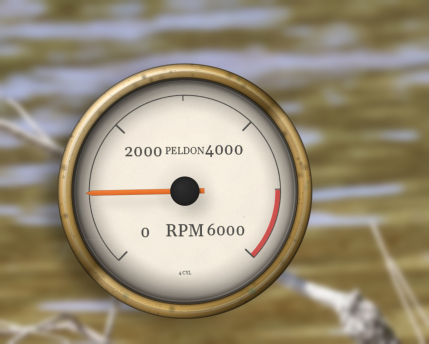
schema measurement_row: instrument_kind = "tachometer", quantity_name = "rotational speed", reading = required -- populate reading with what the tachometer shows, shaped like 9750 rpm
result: 1000 rpm
